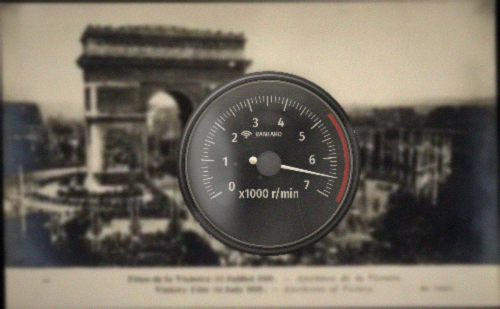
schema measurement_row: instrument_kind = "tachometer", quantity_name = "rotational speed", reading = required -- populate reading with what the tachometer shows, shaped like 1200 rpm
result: 6500 rpm
